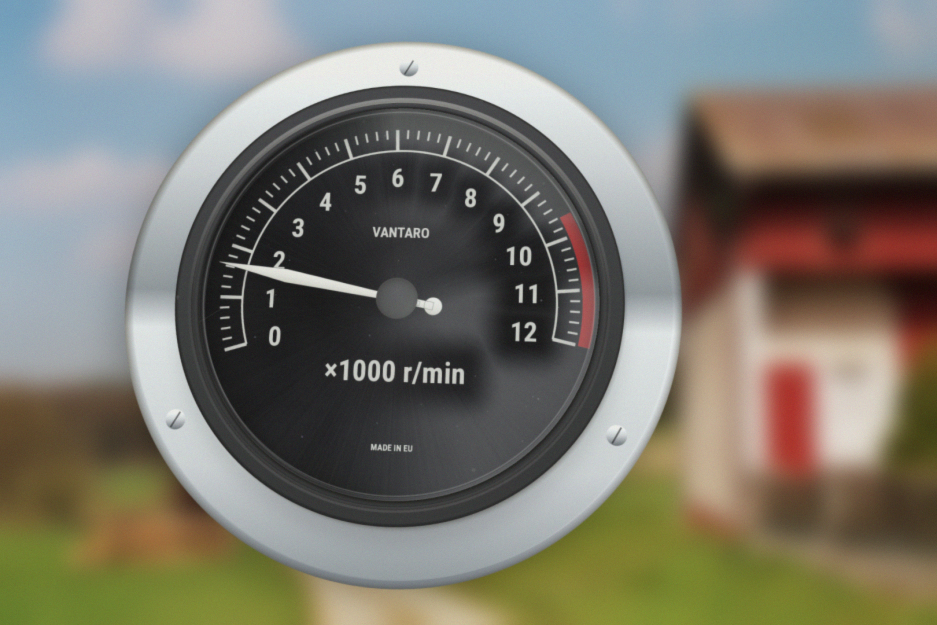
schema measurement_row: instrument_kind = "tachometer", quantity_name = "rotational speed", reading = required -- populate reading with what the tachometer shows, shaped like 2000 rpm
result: 1600 rpm
